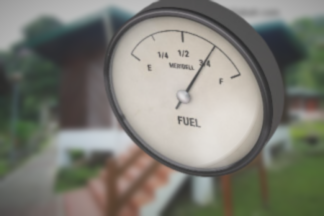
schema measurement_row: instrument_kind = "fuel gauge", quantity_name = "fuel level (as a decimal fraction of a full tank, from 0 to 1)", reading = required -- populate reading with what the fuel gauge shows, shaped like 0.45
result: 0.75
